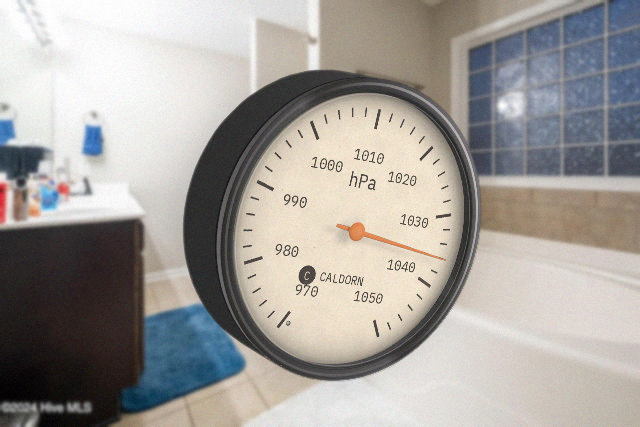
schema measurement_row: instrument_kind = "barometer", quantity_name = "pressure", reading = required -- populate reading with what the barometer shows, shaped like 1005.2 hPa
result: 1036 hPa
